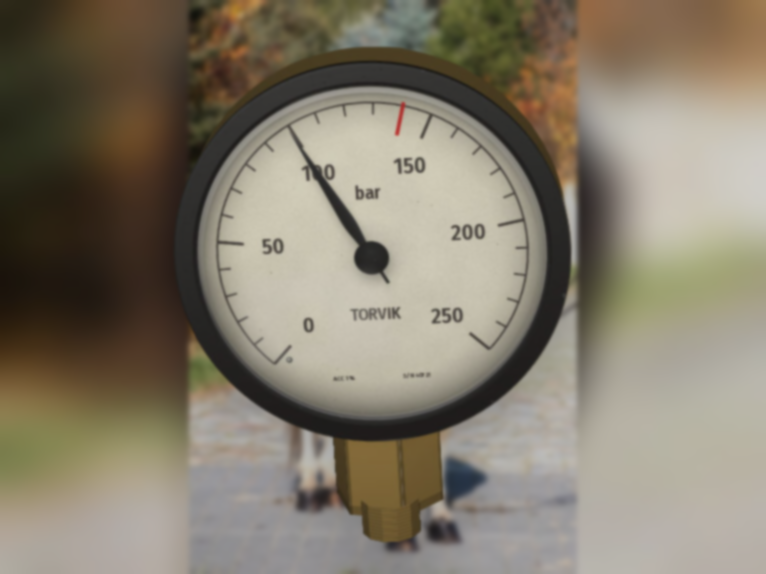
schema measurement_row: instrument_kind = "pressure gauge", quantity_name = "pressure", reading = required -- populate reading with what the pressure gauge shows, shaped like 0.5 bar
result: 100 bar
